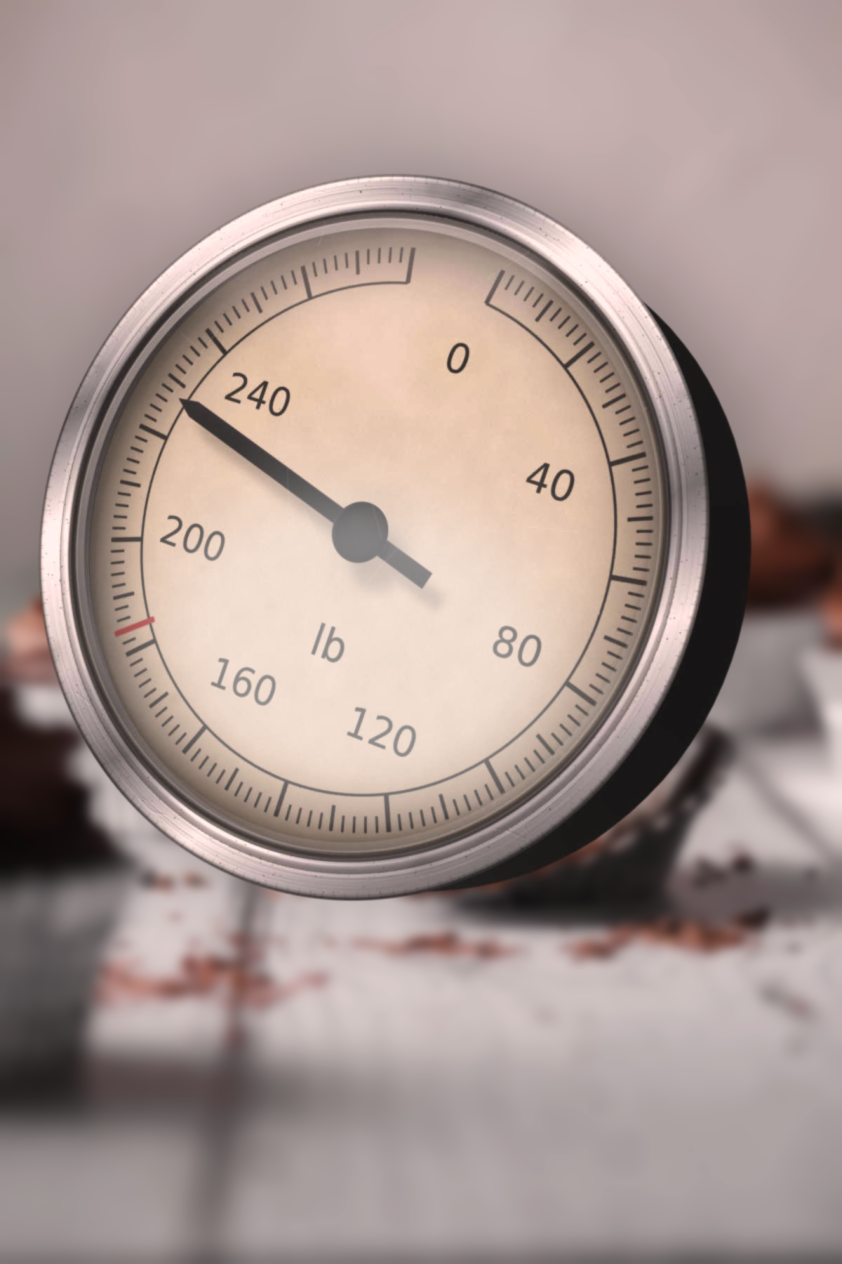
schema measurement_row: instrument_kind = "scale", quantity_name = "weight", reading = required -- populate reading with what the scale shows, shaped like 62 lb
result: 228 lb
